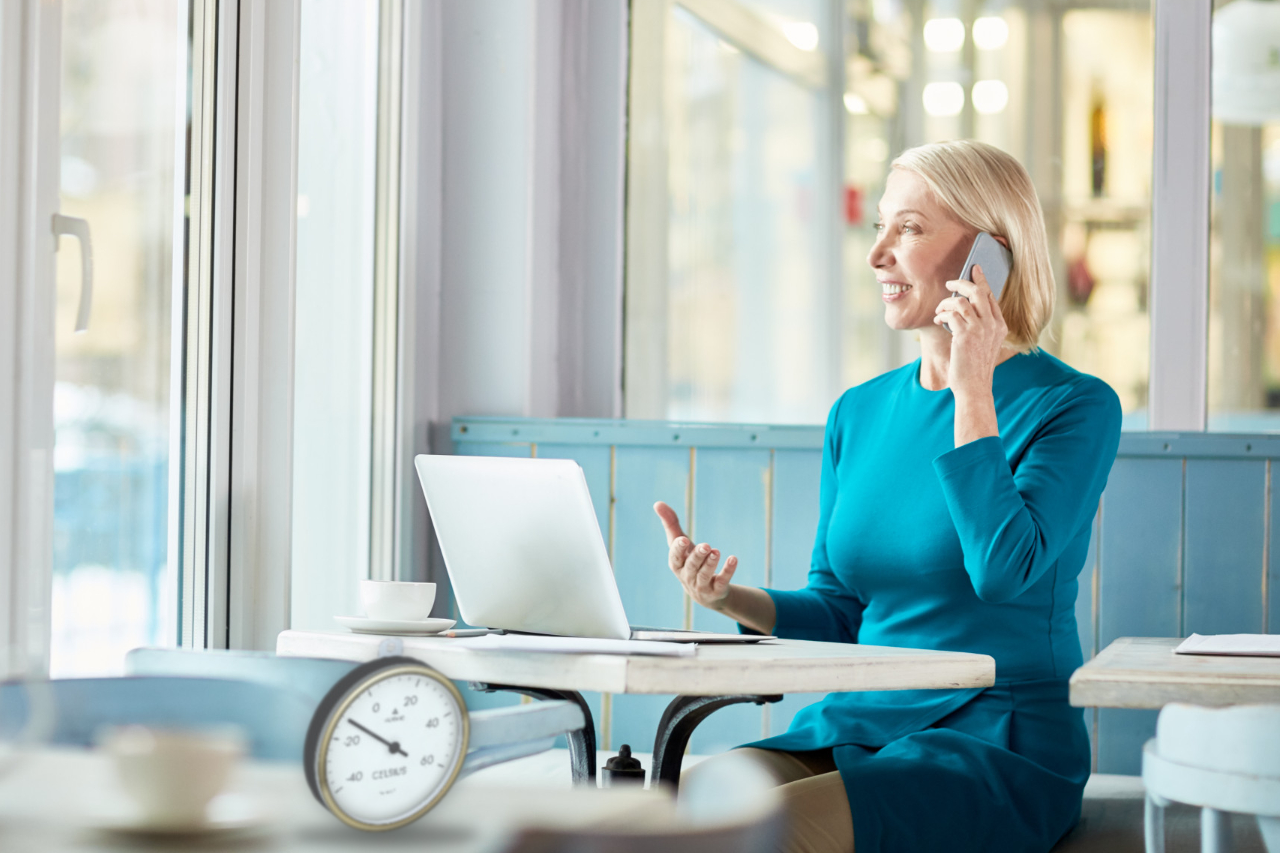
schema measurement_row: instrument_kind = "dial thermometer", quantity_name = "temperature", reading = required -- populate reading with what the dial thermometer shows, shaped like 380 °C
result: -12 °C
